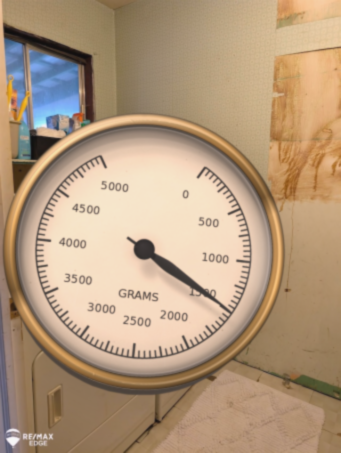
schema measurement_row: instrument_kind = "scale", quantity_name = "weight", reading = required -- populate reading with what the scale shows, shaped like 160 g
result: 1500 g
